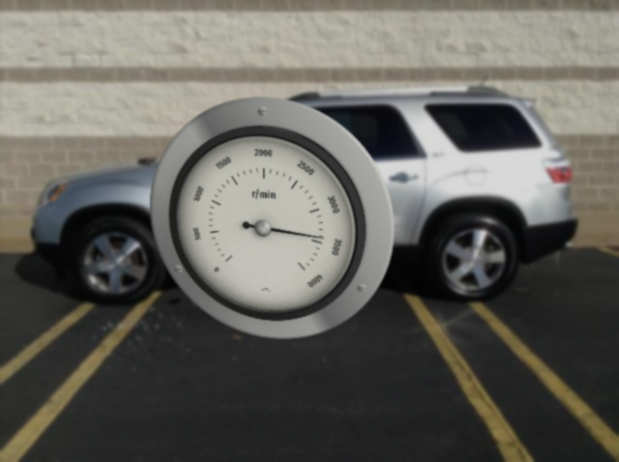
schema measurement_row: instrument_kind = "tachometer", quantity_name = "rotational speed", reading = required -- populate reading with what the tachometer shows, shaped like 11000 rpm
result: 3400 rpm
